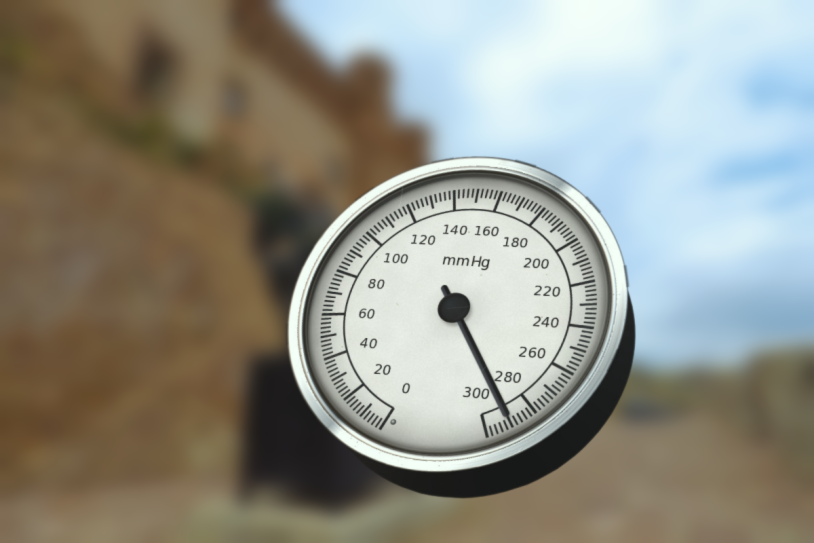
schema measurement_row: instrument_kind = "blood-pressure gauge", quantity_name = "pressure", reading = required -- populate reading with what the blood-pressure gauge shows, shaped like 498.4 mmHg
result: 290 mmHg
